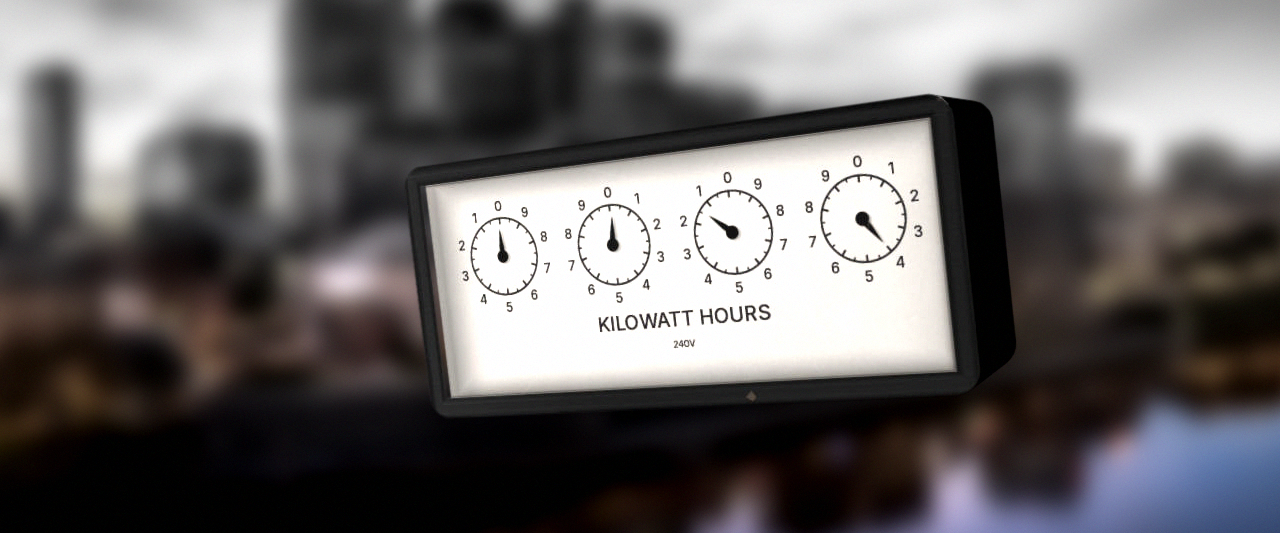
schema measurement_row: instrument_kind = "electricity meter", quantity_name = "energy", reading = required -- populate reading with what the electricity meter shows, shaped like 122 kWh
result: 14 kWh
